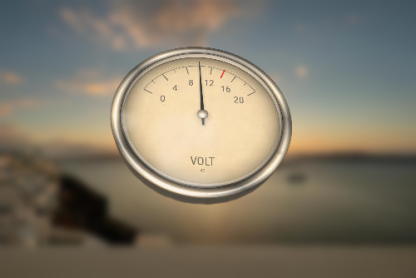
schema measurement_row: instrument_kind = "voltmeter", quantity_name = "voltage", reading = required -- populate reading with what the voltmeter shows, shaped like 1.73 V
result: 10 V
